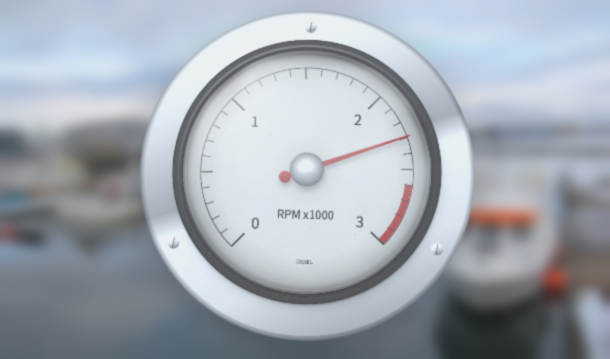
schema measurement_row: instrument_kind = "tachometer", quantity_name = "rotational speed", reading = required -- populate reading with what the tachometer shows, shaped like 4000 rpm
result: 2300 rpm
